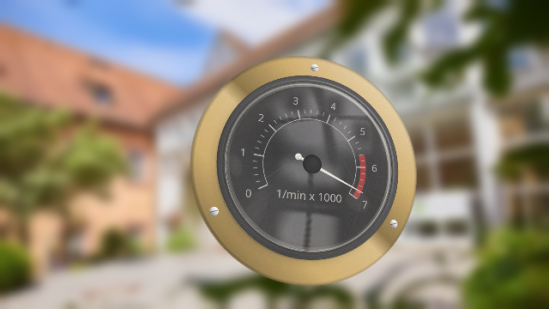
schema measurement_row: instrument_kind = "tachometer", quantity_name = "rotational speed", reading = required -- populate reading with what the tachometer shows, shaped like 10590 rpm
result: 6800 rpm
